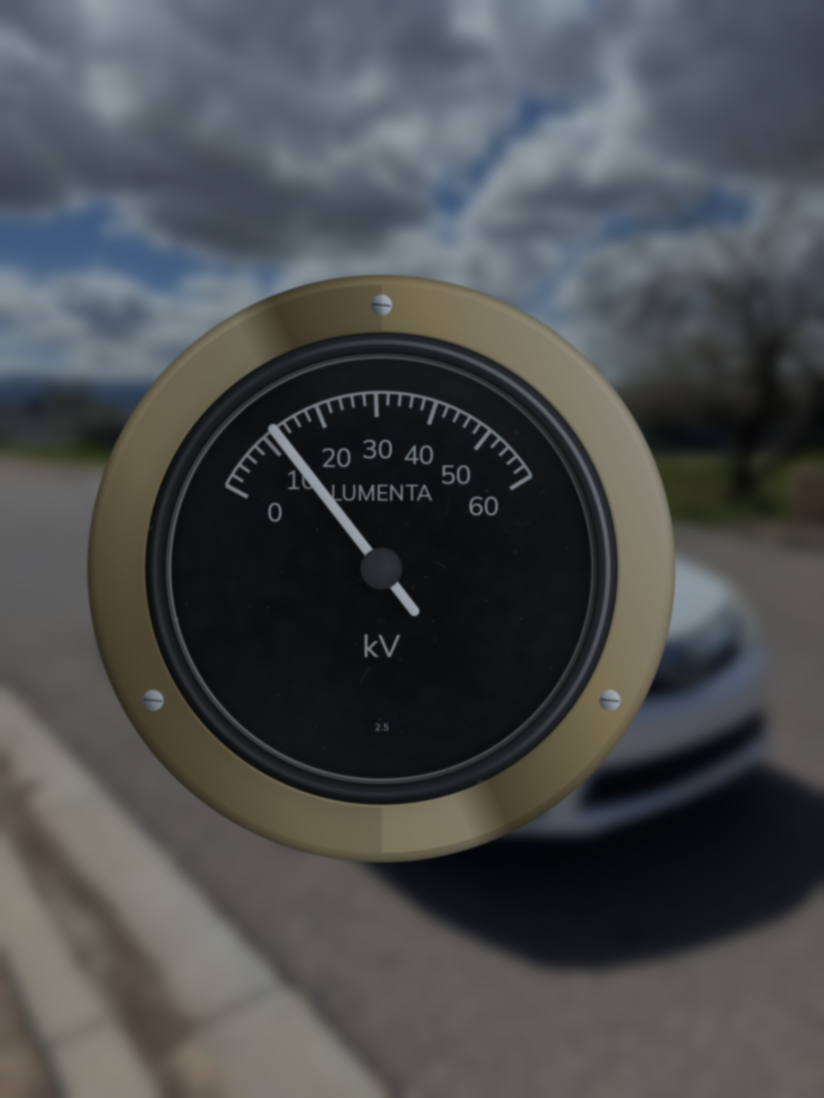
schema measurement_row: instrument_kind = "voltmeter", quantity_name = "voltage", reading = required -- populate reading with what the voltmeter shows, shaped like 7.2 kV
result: 12 kV
